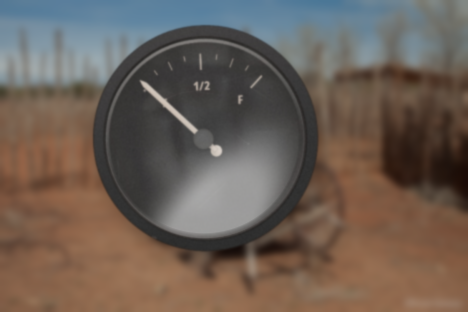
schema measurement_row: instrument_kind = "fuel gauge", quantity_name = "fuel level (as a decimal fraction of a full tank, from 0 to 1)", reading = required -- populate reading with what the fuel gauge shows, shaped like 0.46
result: 0
